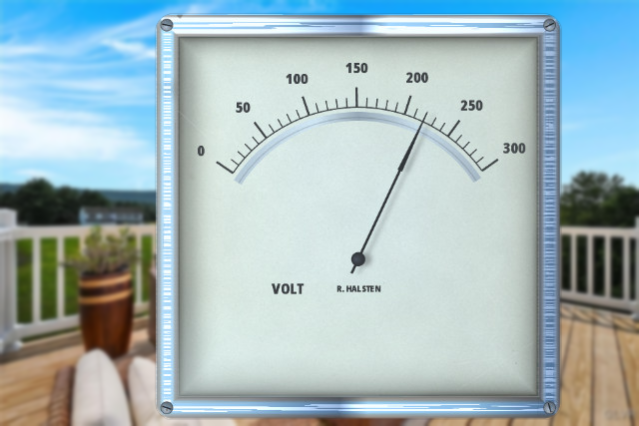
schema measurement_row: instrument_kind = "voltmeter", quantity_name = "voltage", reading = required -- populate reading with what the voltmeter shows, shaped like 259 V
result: 220 V
